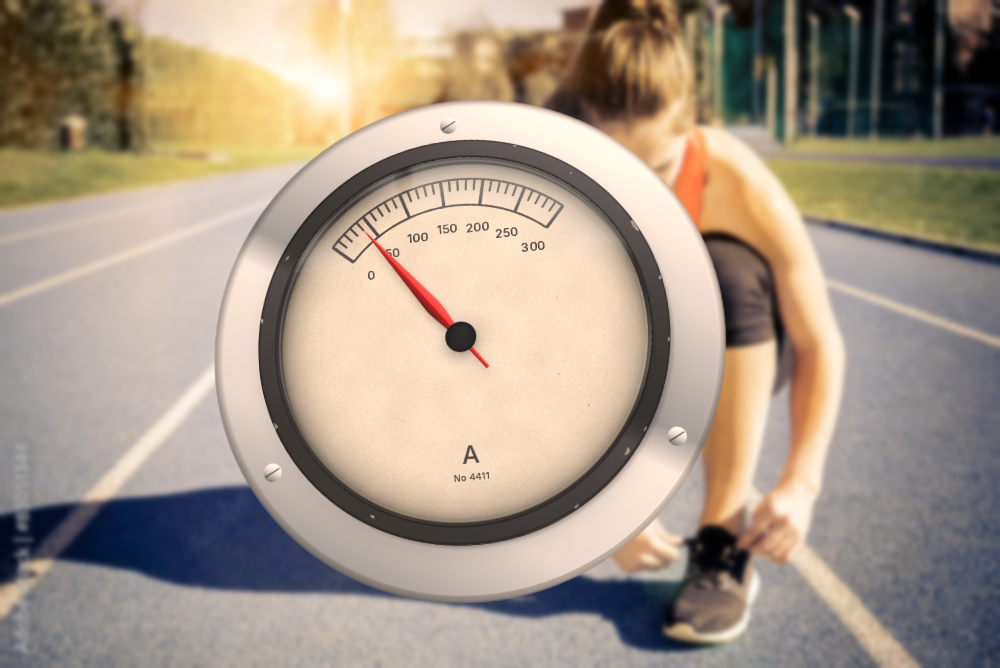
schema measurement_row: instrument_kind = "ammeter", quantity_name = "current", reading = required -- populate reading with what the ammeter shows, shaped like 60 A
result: 40 A
